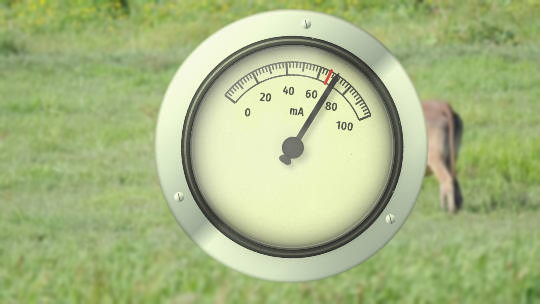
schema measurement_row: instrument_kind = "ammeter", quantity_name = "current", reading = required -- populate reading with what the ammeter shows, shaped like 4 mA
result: 70 mA
